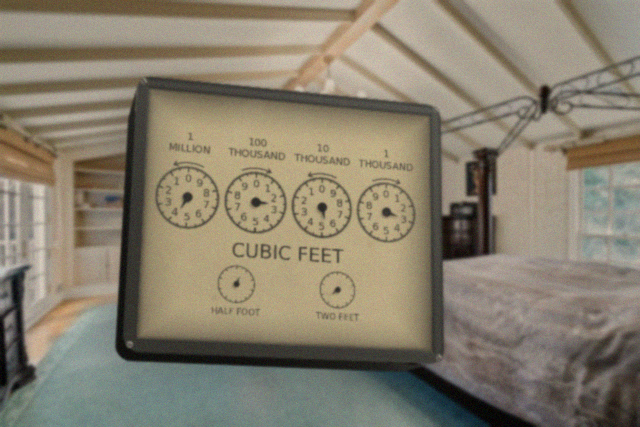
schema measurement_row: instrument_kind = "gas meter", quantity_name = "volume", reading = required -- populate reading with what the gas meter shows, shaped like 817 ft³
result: 425300 ft³
